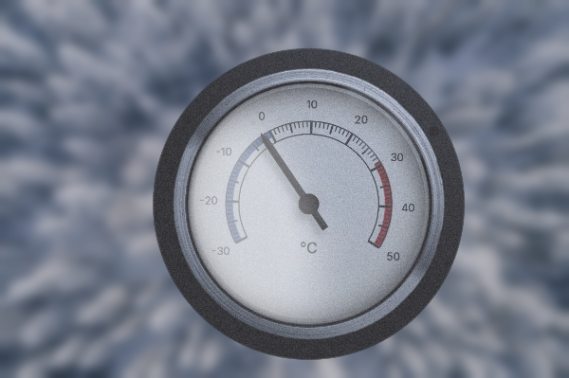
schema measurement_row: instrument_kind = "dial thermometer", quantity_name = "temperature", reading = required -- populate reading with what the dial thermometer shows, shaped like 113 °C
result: -2 °C
